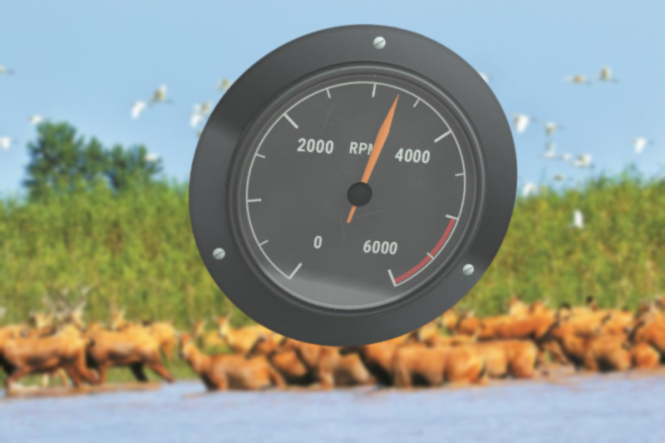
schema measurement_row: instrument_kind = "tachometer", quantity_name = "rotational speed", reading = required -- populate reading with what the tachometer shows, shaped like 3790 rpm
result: 3250 rpm
